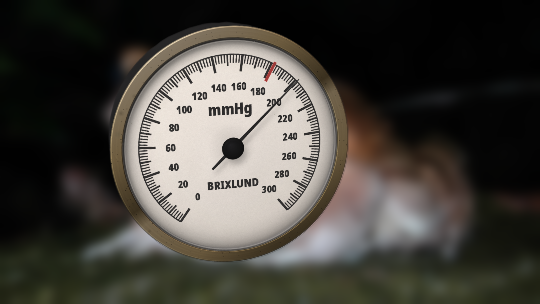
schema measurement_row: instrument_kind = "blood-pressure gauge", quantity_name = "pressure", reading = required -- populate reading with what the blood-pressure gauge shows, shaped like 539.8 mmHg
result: 200 mmHg
